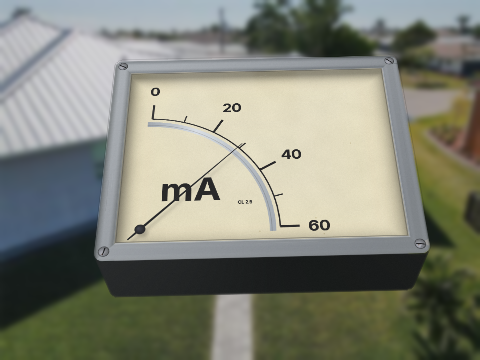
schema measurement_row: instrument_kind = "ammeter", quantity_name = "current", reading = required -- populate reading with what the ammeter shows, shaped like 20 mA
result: 30 mA
